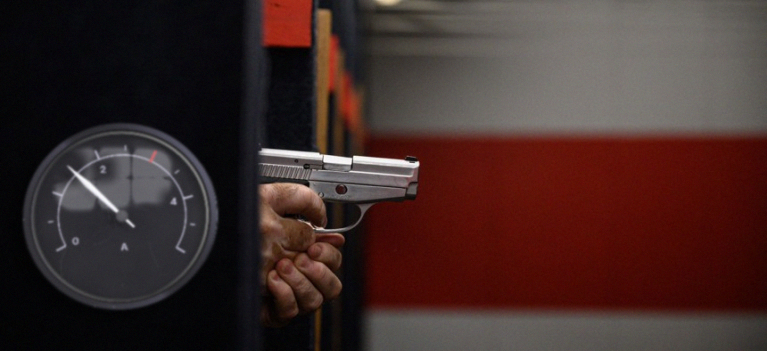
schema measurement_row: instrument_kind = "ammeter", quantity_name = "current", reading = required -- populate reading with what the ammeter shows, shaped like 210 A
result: 1.5 A
